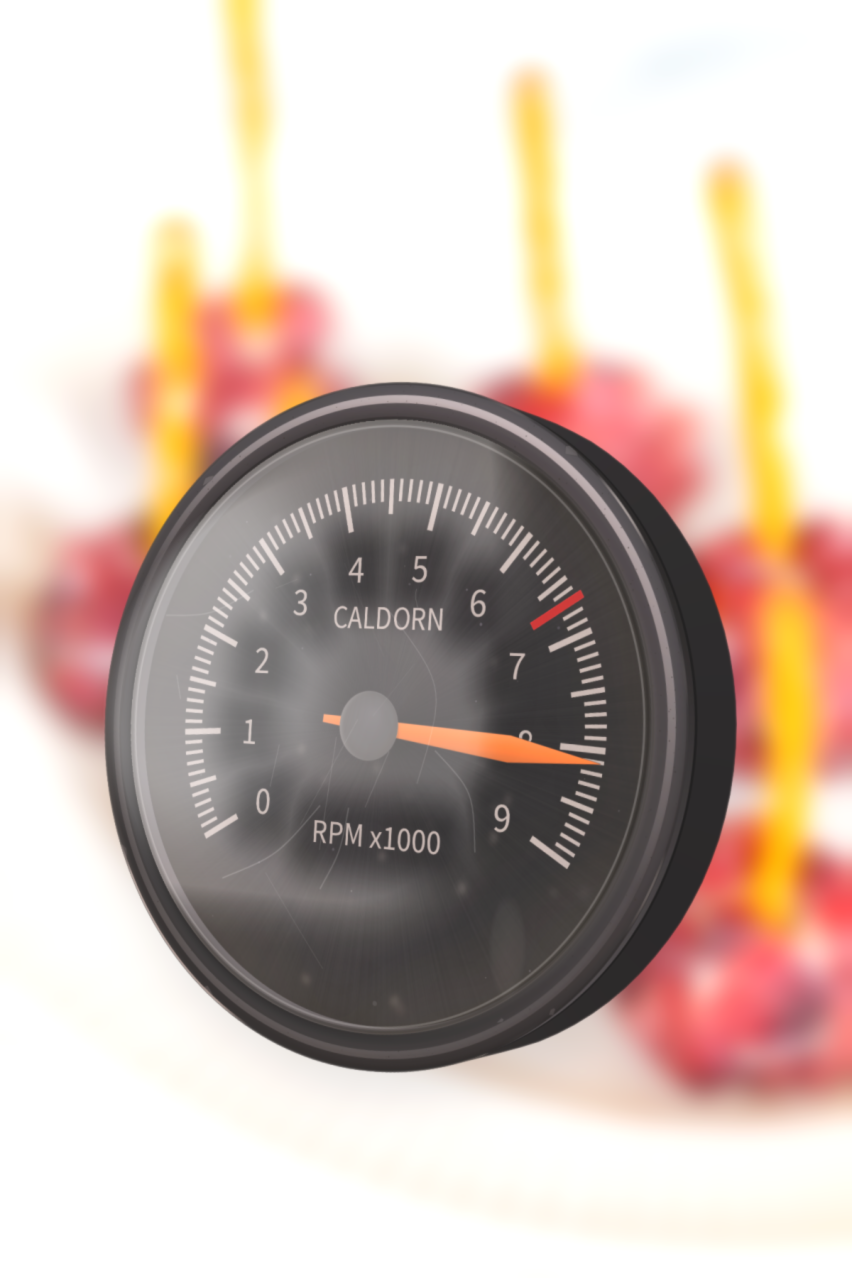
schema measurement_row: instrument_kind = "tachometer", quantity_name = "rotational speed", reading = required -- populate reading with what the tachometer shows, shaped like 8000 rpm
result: 8100 rpm
